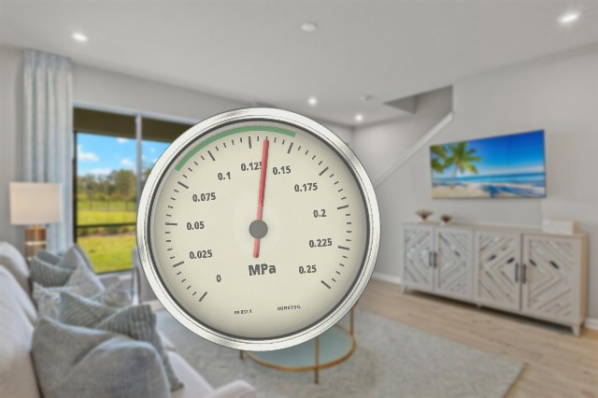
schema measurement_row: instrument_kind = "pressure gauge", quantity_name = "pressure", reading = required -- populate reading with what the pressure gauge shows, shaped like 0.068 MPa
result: 0.135 MPa
